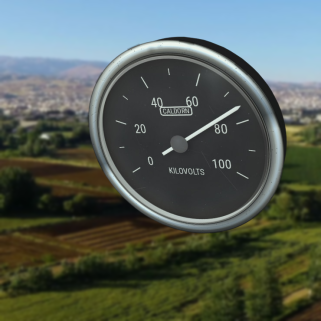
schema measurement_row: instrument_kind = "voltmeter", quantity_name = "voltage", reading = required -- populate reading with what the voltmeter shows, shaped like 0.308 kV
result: 75 kV
